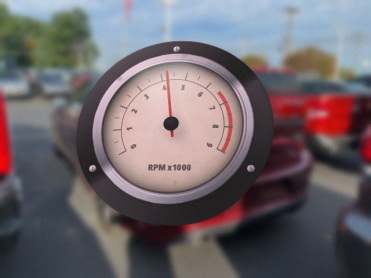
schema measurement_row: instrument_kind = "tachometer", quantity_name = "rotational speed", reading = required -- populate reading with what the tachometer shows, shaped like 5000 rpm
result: 4250 rpm
